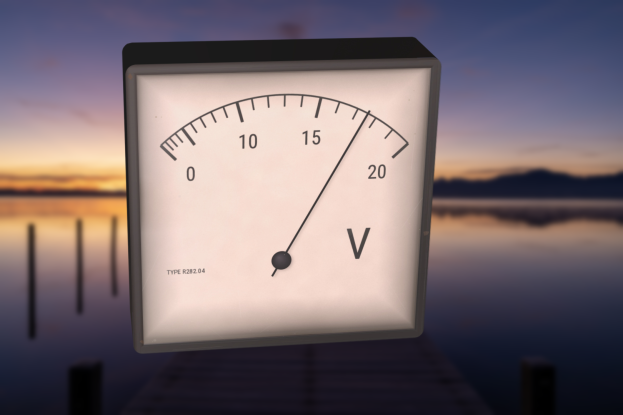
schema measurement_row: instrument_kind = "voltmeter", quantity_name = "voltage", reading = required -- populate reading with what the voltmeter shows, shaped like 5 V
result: 17.5 V
